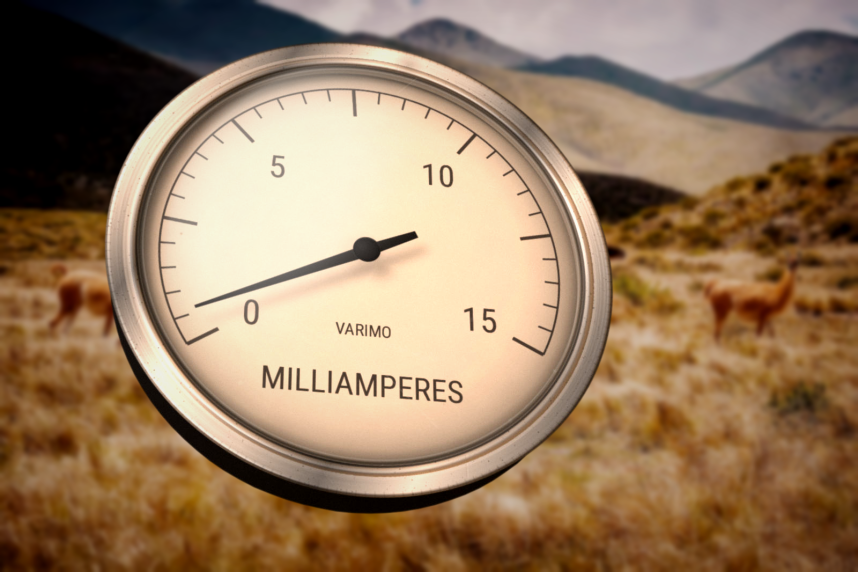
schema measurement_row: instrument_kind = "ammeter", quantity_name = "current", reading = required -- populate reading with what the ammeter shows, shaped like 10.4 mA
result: 0.5 mA
